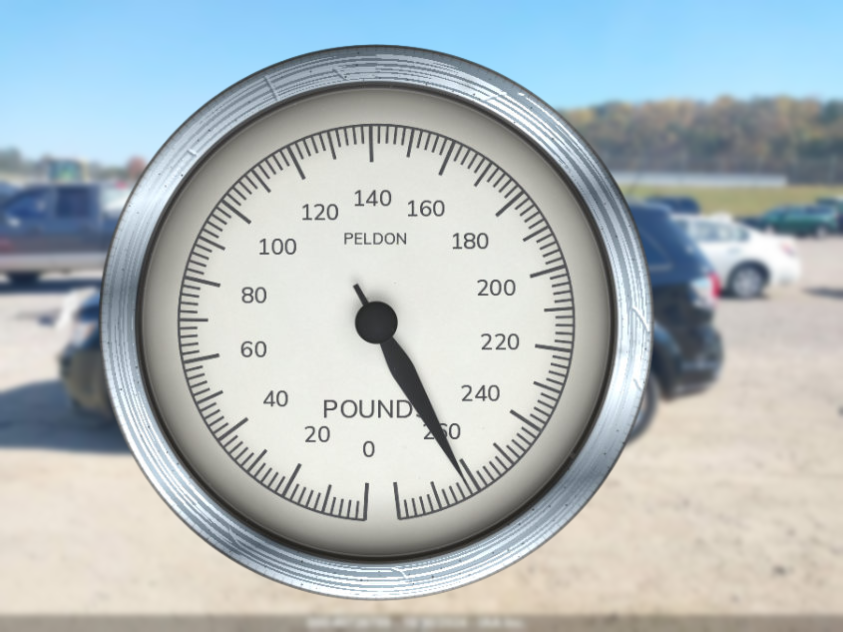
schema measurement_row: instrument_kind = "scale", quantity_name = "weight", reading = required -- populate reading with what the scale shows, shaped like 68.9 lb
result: 262 lb
